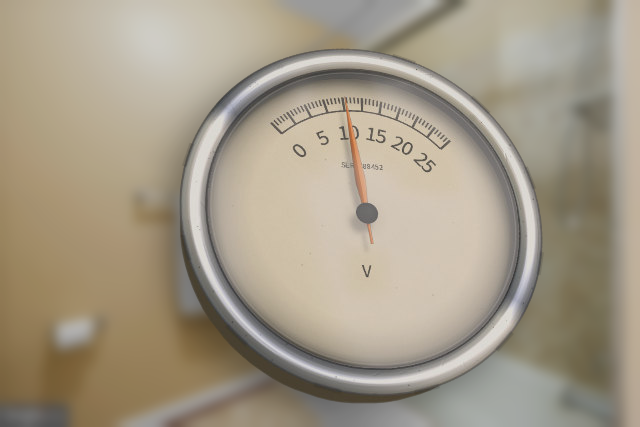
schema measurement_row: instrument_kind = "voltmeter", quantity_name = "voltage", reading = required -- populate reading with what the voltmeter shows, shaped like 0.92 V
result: 10 V
